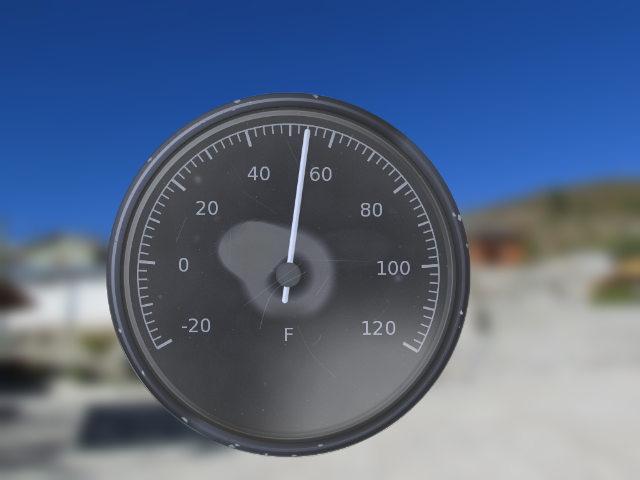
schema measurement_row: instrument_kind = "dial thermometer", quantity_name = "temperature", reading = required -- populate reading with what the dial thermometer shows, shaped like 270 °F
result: 54 °F
